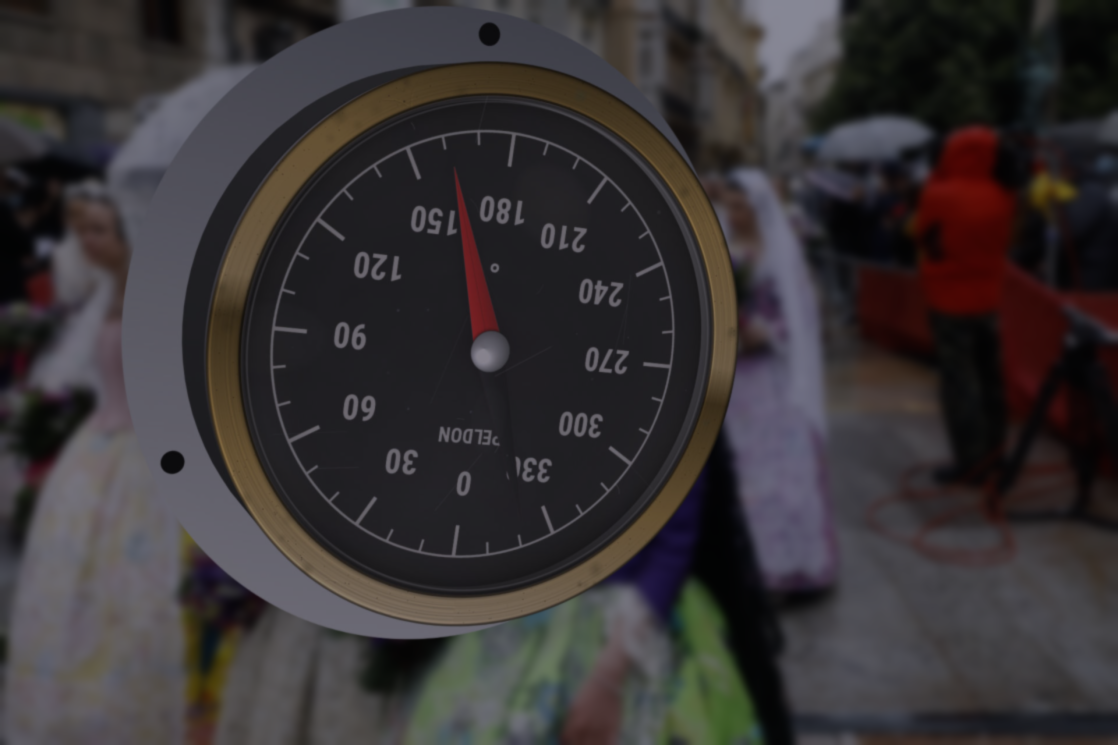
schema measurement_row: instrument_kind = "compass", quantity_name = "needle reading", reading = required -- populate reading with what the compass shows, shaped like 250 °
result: 160 °
